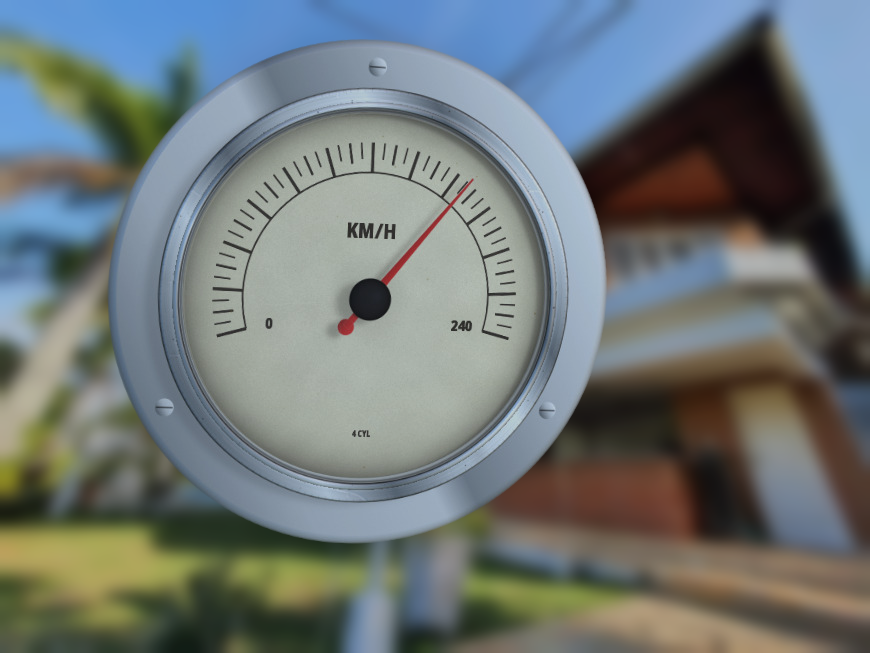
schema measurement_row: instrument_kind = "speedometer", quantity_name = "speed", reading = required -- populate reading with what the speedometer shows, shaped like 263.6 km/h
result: 165 km/h
